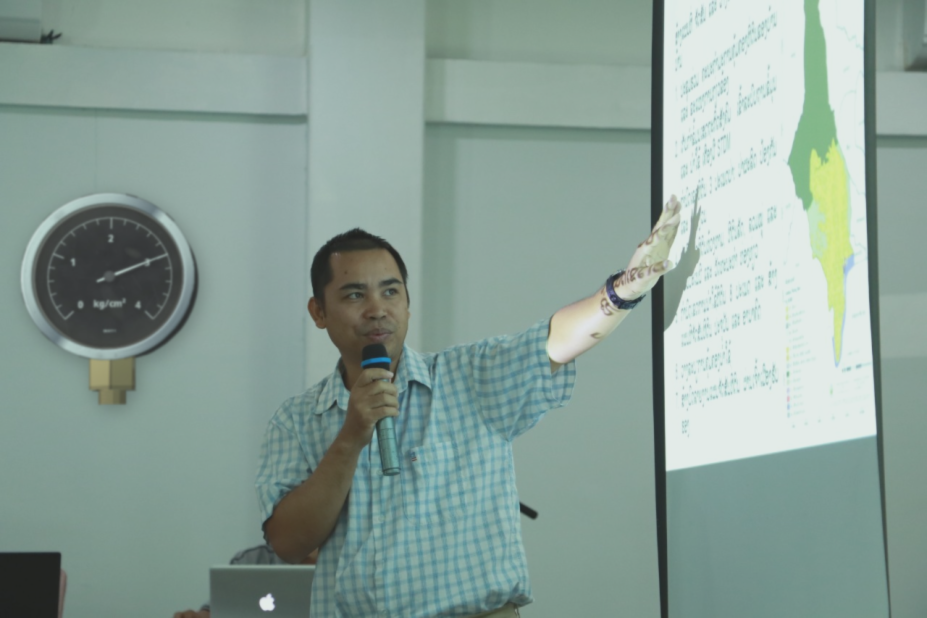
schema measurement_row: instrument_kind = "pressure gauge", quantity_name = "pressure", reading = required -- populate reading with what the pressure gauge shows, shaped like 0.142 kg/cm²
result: 3 kg/cm²
